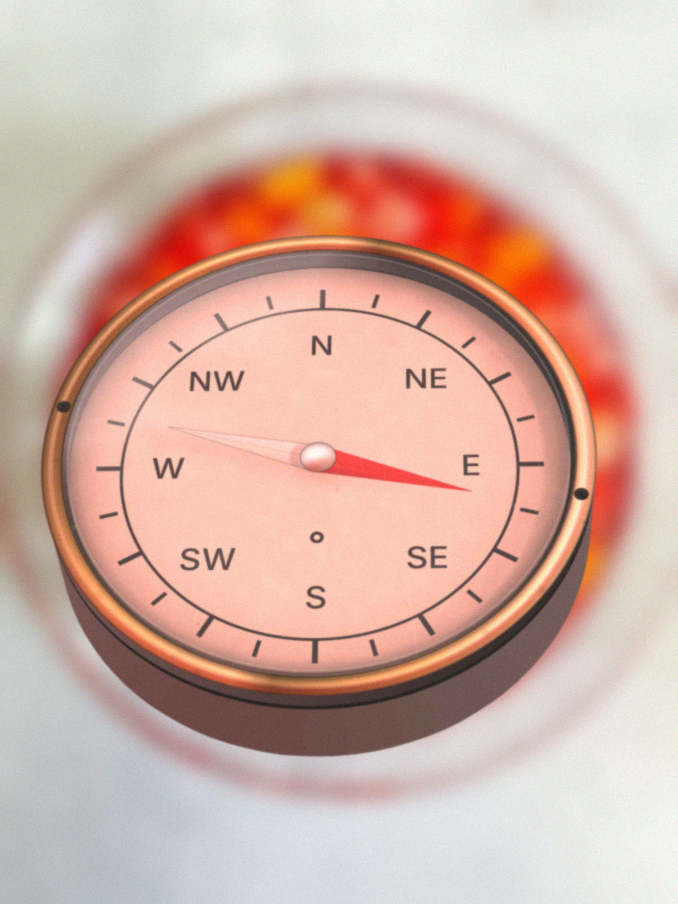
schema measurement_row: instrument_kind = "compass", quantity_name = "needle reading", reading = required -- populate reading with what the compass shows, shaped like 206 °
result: 105 °
